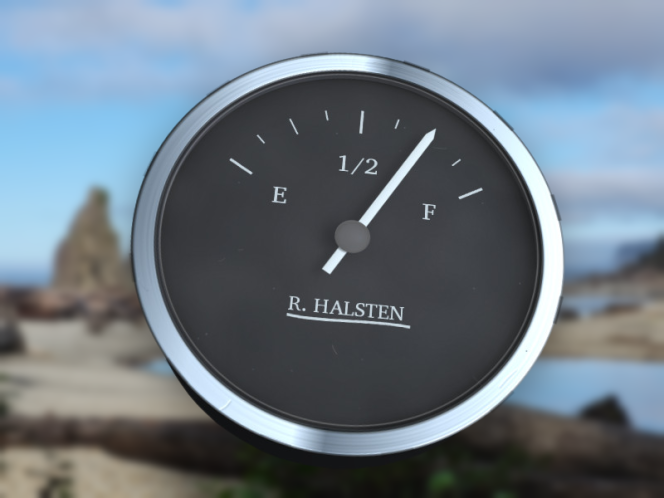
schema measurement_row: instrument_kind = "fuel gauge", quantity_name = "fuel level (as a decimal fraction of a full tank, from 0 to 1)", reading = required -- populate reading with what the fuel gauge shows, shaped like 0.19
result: 0.75
